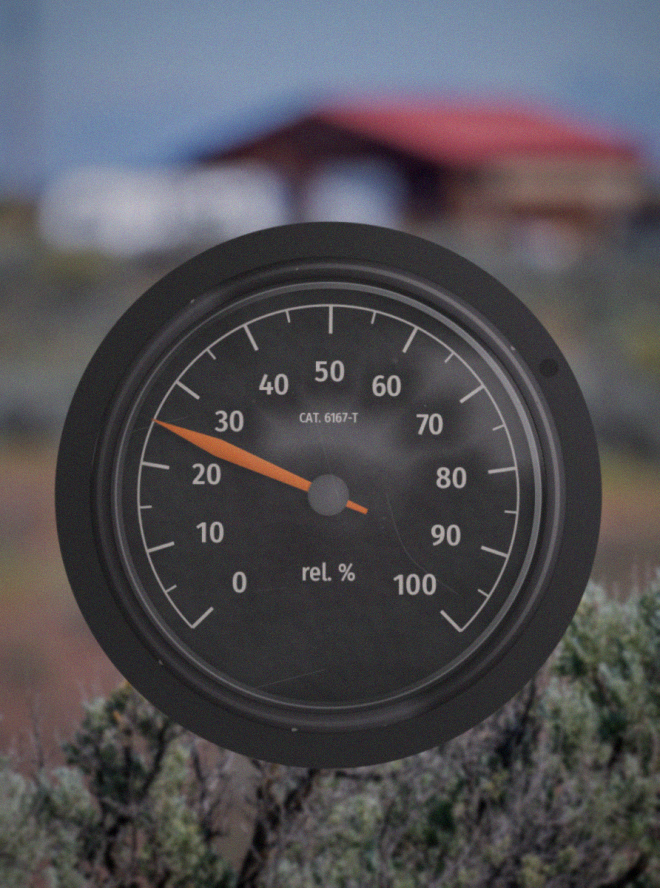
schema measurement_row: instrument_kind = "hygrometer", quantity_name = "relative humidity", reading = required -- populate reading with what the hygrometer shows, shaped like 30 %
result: 25 %
